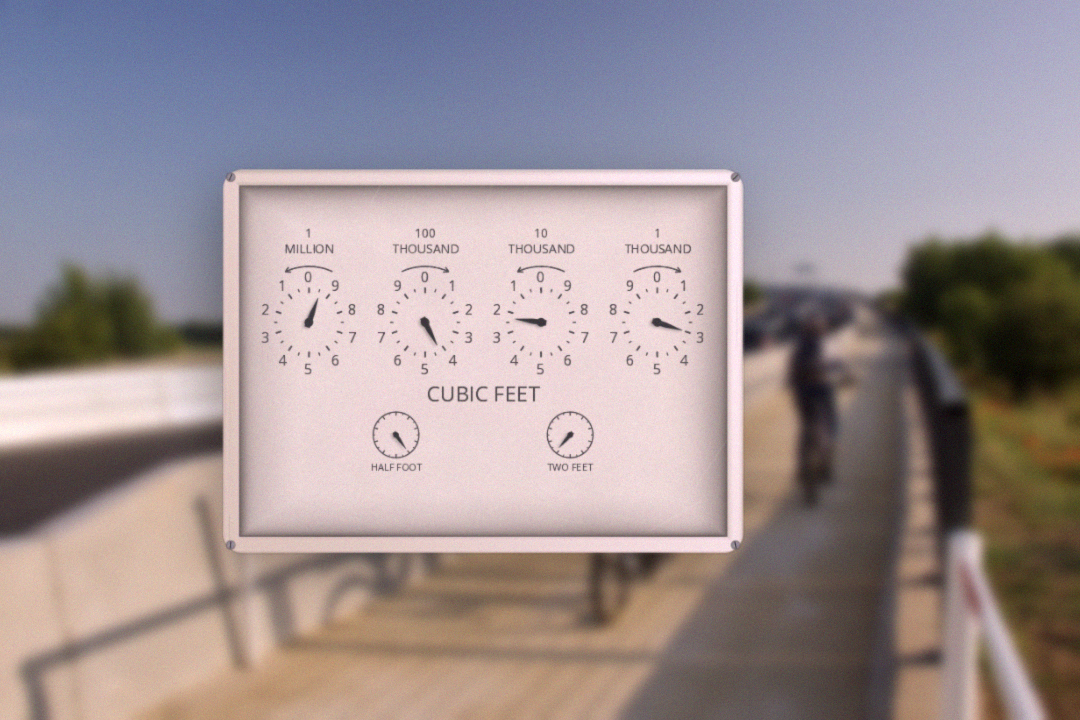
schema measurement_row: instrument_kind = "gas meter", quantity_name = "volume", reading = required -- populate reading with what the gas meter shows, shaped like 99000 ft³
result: 942300 ft³
